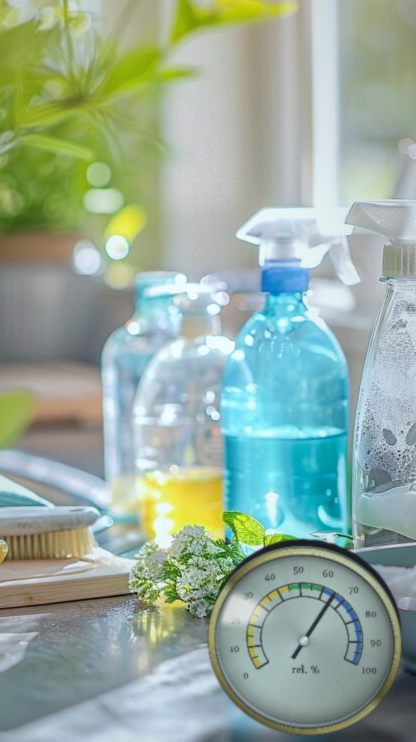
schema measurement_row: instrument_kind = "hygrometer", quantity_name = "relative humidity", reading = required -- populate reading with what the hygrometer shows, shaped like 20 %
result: 65 %
